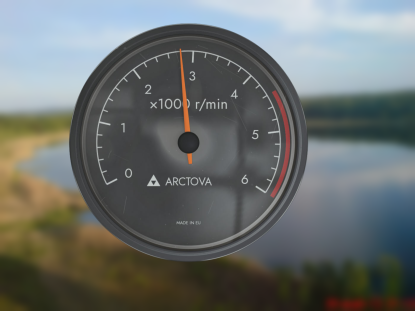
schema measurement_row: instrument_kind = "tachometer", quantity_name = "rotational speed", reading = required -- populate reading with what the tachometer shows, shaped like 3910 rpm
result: 2800 rpm
